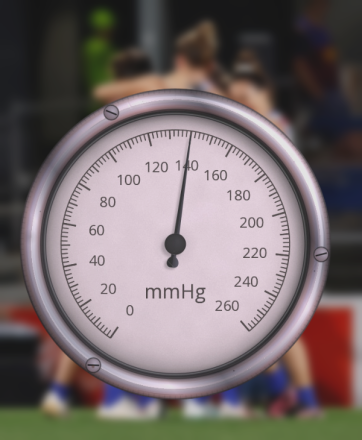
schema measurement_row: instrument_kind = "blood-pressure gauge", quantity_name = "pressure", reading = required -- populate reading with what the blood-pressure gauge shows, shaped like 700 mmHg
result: 140 mmHg
